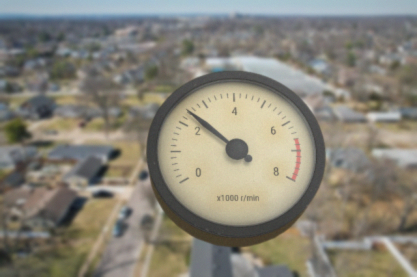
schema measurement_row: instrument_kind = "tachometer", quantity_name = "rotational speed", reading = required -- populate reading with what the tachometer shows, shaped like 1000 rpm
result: 2400 rpm
